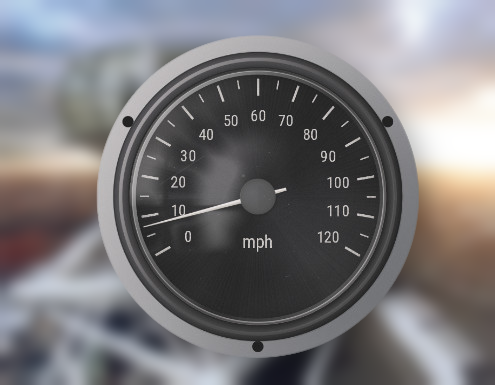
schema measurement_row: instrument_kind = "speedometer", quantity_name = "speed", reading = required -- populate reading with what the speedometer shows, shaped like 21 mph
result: 7.5 mph
